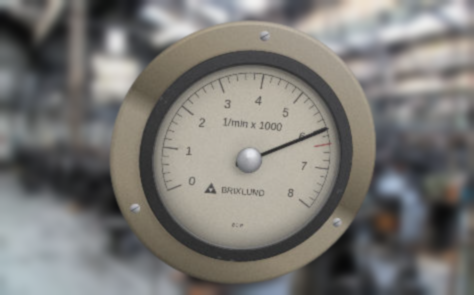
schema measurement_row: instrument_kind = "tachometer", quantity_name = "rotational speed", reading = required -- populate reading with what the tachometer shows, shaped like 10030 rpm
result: 6000 rpm
